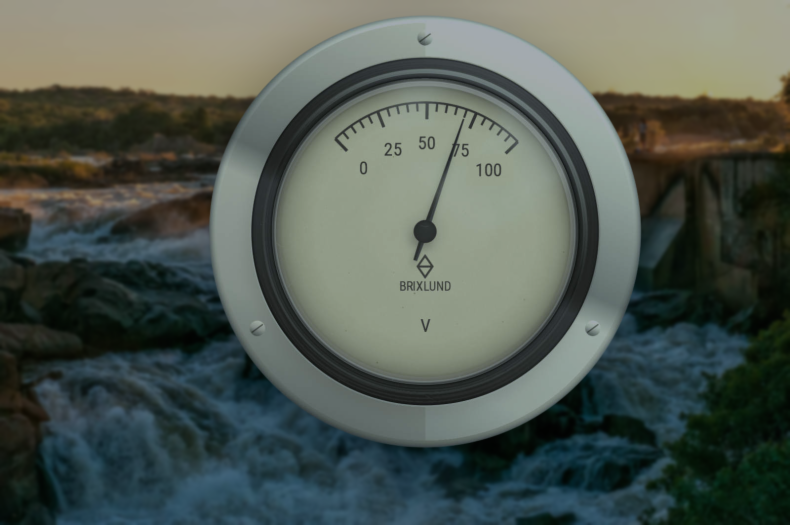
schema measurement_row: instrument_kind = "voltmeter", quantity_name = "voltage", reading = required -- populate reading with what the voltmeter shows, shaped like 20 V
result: 70 V
